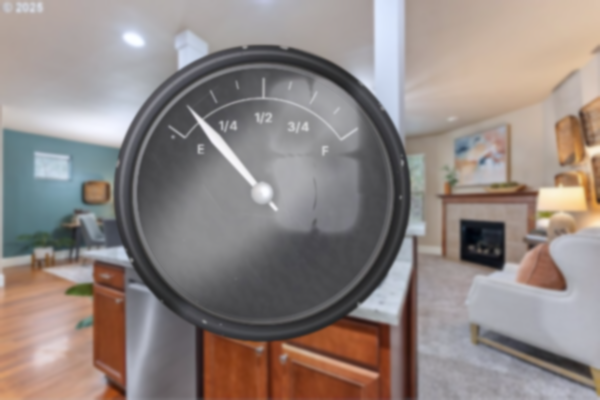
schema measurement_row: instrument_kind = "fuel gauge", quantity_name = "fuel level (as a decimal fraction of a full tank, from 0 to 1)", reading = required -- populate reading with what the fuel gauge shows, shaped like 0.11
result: 0.125
